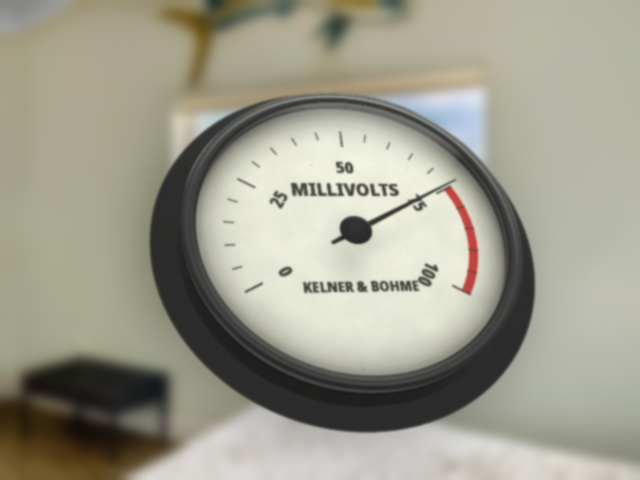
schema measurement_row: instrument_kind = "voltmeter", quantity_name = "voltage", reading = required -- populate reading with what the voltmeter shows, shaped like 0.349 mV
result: 75 mV
